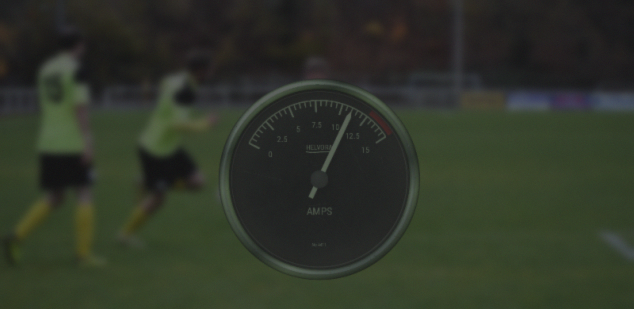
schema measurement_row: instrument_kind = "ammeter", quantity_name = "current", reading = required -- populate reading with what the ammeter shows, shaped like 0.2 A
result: 11 A
